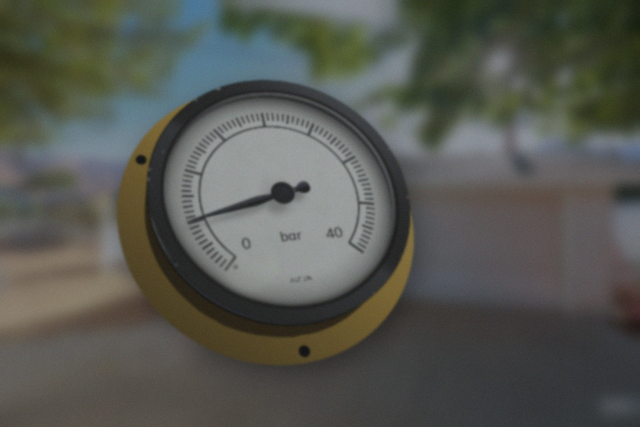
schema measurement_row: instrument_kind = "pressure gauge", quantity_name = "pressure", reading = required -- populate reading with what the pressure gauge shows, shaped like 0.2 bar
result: 5 bar
